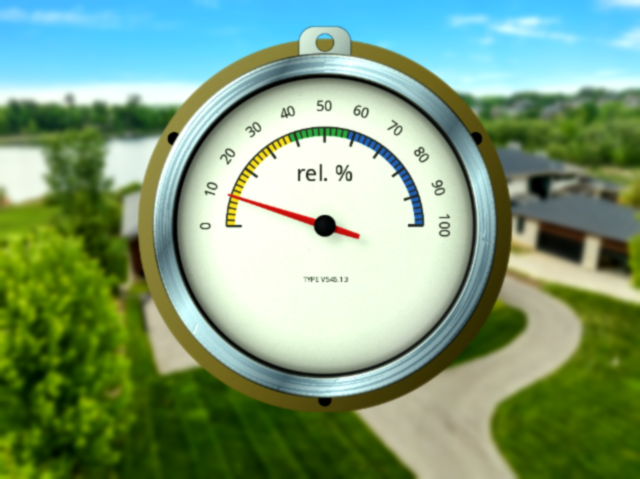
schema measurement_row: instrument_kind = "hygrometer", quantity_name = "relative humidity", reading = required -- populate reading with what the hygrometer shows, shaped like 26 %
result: 10 %
